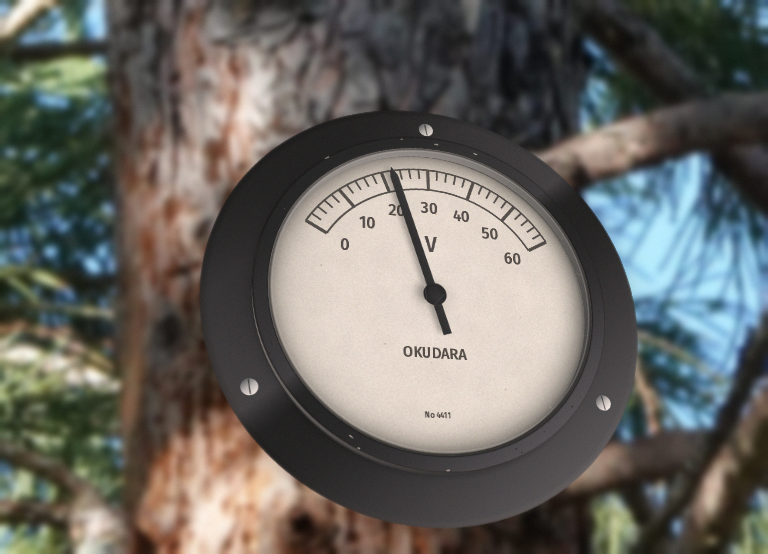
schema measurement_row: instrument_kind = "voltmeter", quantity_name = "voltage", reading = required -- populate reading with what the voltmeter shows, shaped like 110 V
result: 22 V
